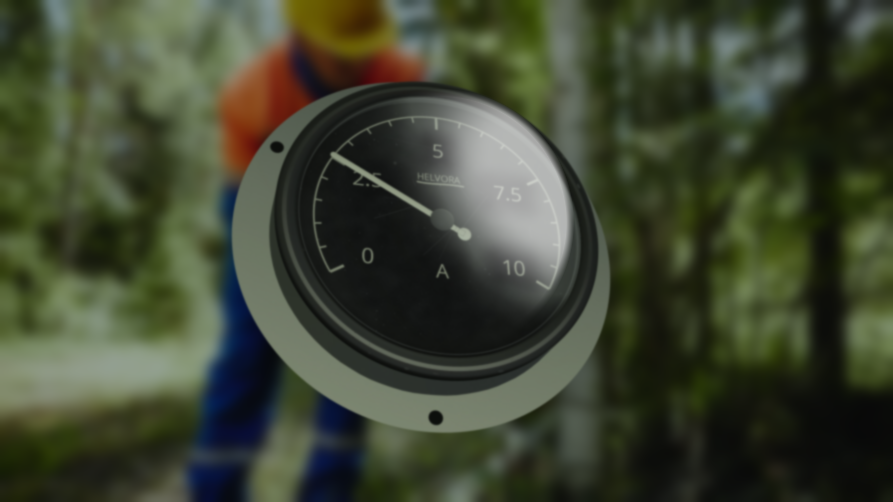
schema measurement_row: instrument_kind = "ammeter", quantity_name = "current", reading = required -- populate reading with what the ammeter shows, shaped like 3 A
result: 2.5 A
